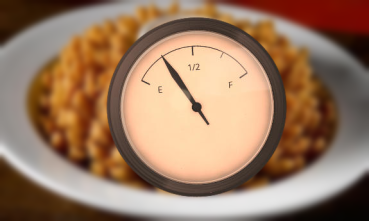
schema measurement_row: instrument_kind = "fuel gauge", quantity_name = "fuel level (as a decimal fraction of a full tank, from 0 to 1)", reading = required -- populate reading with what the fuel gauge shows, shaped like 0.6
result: 0.25
